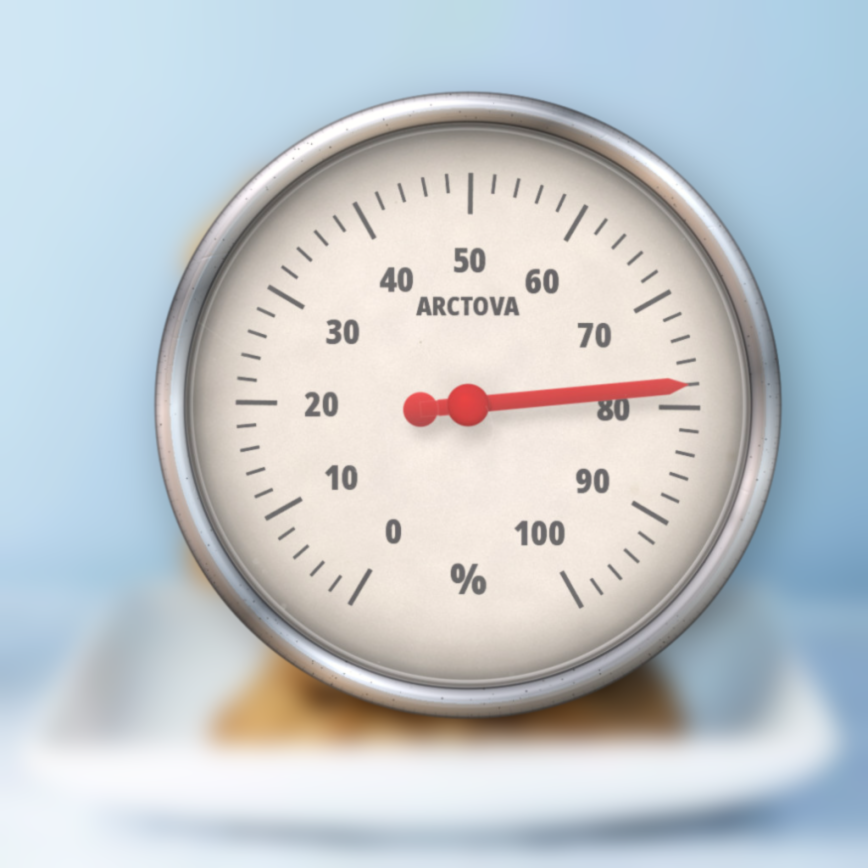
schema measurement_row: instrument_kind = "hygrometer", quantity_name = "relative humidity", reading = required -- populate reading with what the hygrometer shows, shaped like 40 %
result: 78 %
